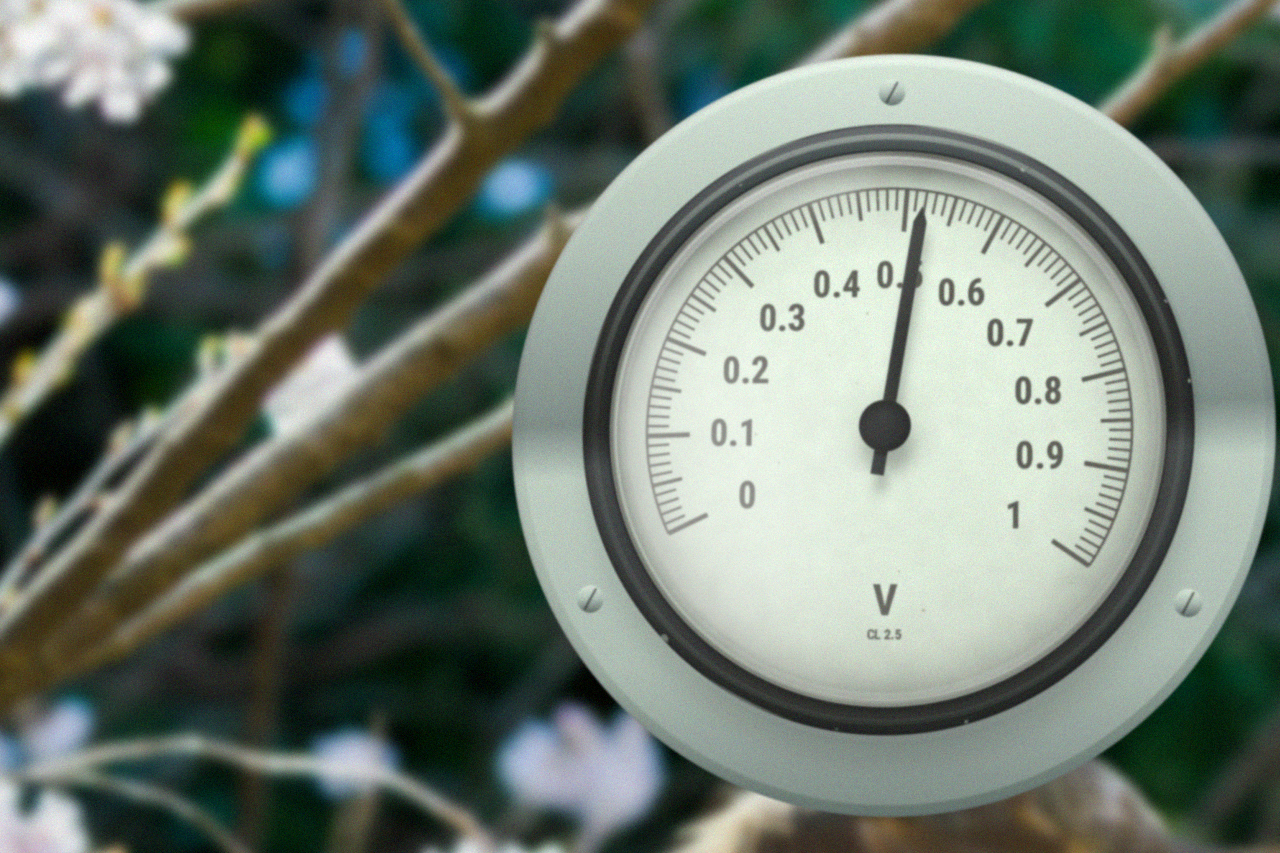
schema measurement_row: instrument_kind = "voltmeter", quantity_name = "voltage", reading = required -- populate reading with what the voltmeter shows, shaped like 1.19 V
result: 0.52 V
